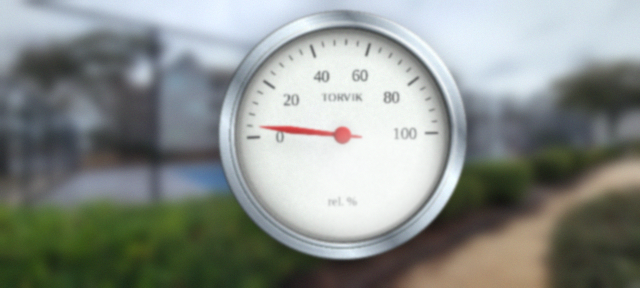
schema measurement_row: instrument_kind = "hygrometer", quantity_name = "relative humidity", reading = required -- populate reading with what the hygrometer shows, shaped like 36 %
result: 4 %
